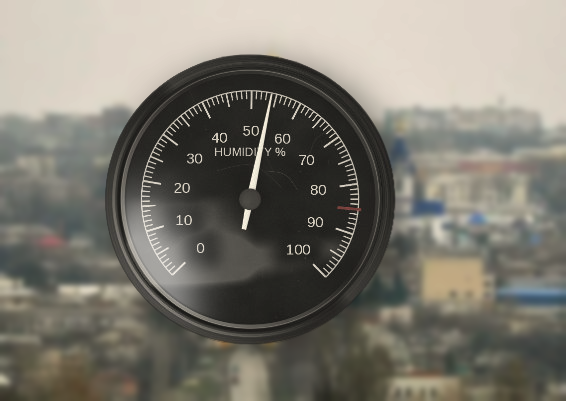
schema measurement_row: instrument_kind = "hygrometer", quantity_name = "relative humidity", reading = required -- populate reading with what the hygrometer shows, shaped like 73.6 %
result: 54 %
